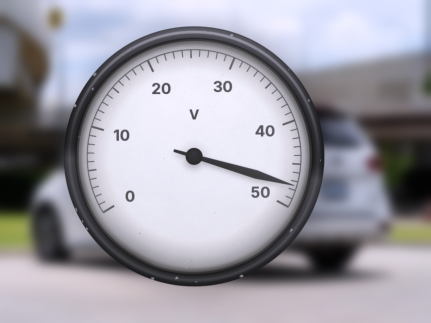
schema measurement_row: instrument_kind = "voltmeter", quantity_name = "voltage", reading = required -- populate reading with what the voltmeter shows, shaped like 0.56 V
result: 47.5 V
